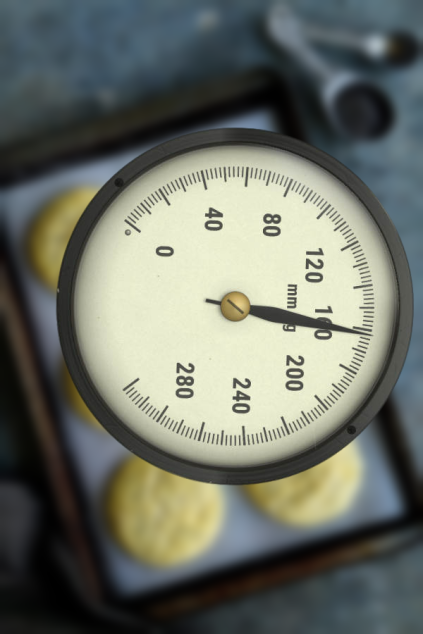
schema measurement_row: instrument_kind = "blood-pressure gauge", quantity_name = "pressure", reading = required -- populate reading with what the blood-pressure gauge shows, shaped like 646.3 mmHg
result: 162 mmHg
